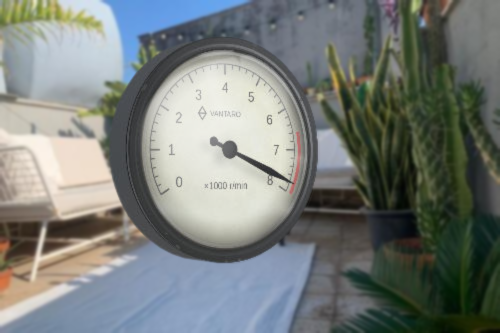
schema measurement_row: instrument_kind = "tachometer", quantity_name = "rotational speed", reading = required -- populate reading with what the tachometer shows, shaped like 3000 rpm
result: 7800 rpm
